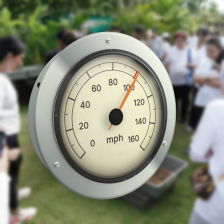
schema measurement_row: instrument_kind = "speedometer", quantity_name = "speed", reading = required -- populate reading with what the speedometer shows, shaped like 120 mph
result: 100 mph
